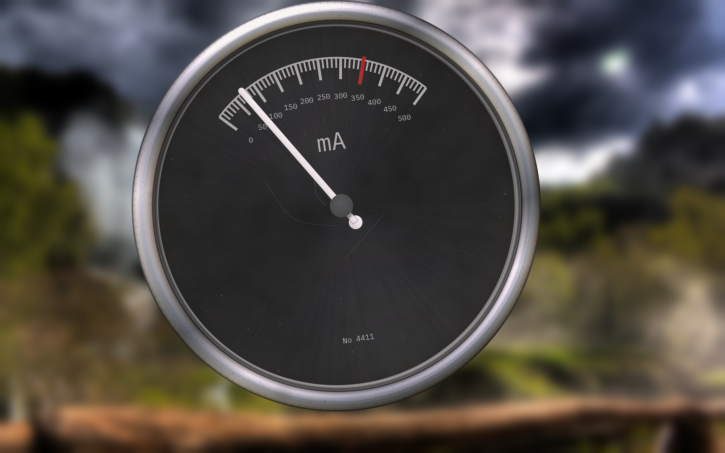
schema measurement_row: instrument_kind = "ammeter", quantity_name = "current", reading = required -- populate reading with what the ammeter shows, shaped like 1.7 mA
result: 70 mA
